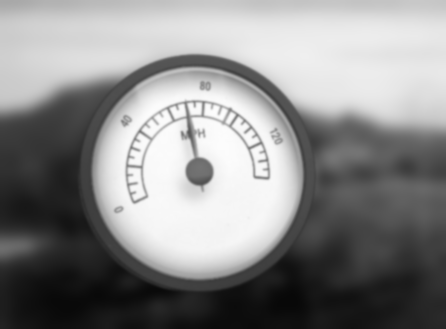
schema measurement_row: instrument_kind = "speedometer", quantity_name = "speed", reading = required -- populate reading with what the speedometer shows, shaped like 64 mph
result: 70 mph
